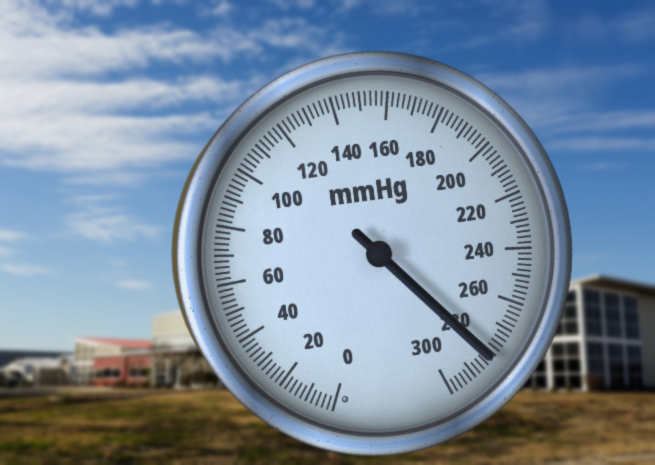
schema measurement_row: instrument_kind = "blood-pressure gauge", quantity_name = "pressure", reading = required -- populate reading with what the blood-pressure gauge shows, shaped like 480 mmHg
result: 282 mmHg
